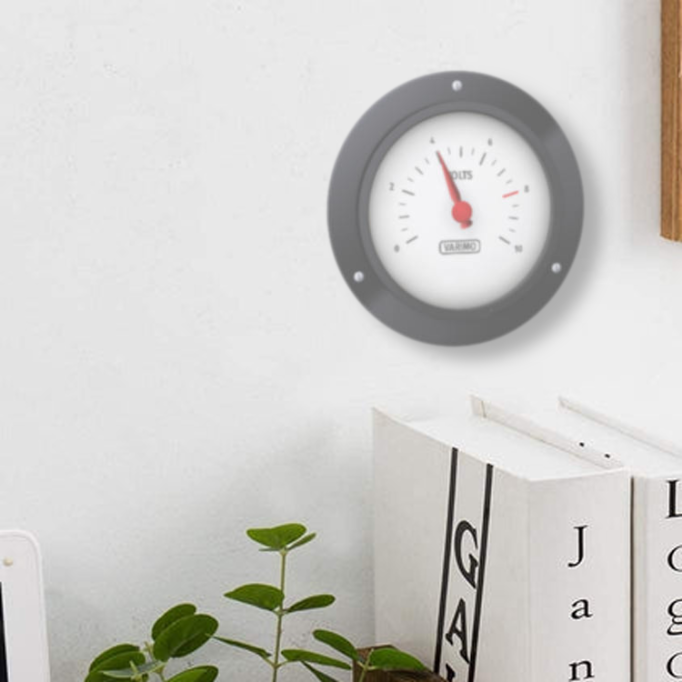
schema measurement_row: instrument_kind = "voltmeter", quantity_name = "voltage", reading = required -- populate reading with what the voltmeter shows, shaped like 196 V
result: 4 V
